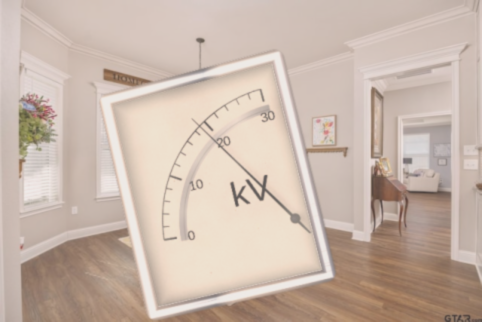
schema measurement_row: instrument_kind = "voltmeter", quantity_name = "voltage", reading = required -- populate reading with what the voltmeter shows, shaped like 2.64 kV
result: 19 kV
